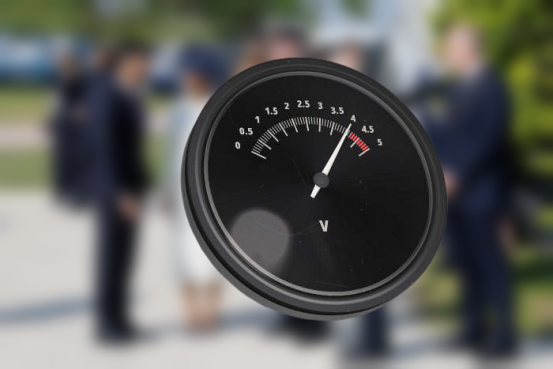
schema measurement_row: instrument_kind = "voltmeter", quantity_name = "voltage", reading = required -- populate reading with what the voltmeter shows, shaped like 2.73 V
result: 4 V
